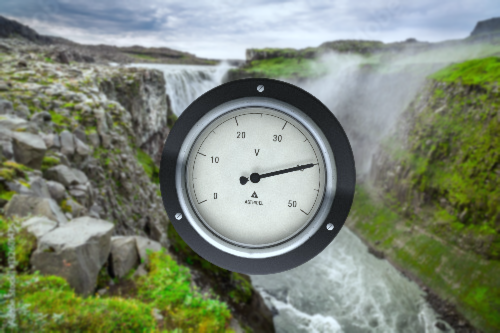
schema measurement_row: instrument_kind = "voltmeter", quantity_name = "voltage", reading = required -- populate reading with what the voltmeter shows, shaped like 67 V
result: 40 V
